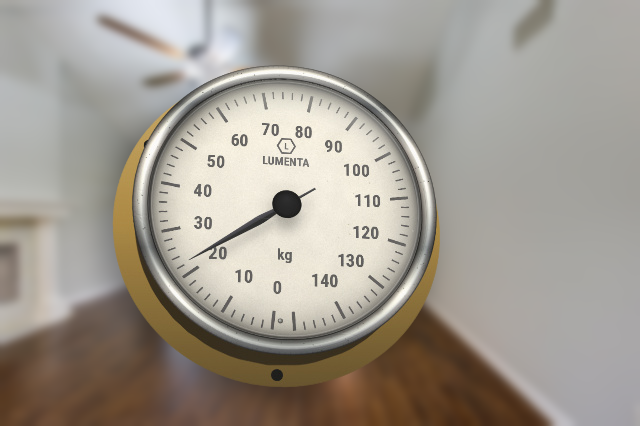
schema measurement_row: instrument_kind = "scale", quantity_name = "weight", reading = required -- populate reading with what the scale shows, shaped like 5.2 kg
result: 22 kg
